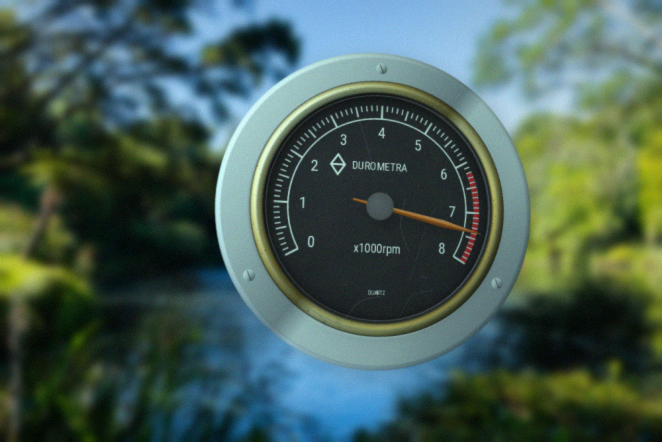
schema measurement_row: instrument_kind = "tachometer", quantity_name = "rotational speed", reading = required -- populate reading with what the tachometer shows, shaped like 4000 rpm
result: 7400 rpm
